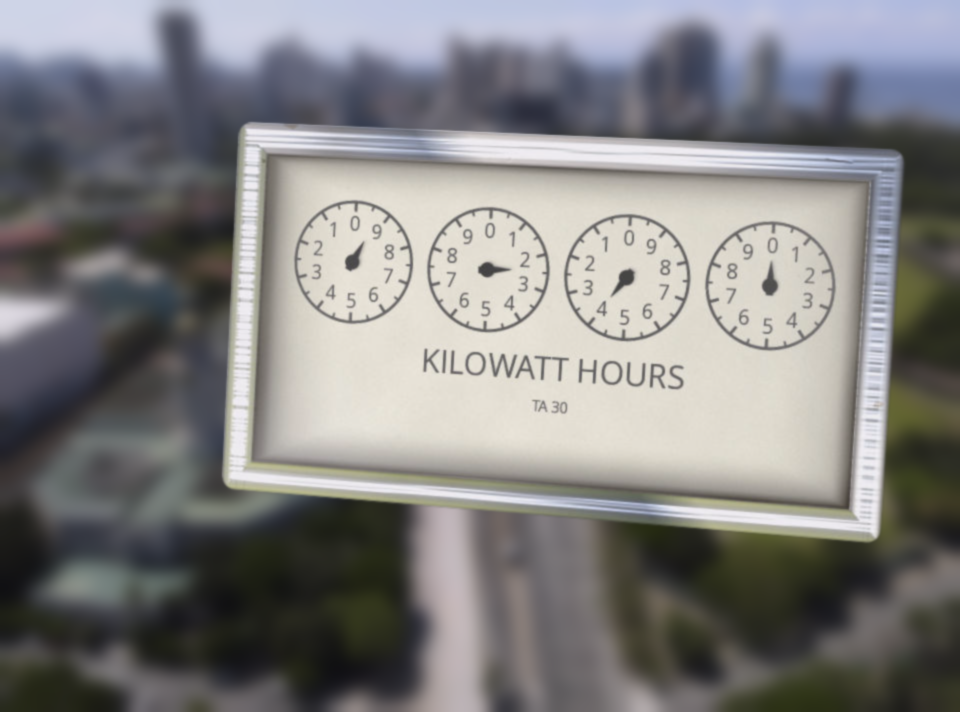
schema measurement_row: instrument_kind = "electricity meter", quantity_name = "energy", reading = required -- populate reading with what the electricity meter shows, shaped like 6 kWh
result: 9240 kWh
